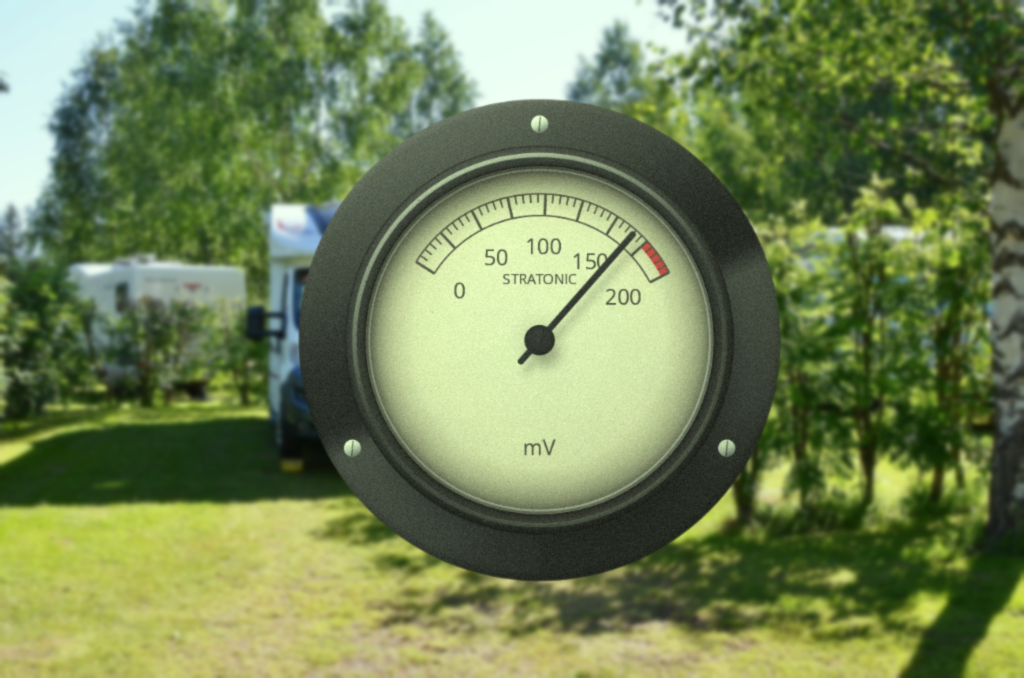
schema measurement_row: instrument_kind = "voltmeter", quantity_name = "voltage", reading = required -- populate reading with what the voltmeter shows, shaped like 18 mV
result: 165 mV
